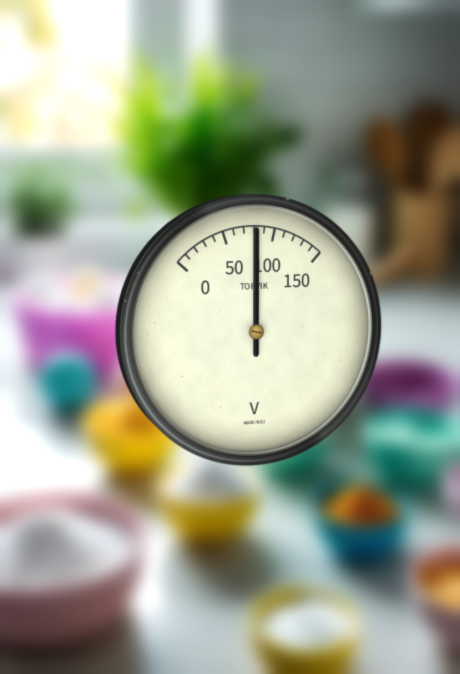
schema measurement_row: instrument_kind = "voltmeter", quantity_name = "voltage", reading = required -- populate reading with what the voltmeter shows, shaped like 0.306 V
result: 80 V
